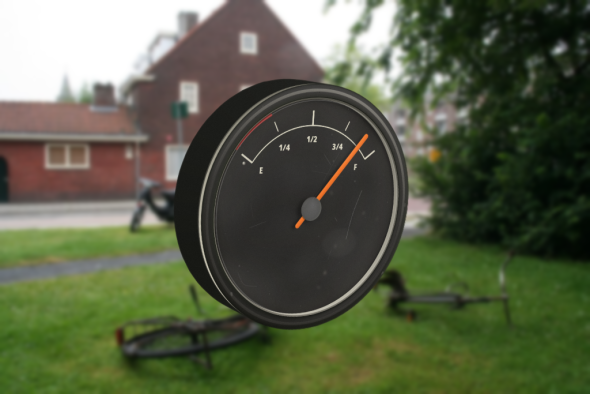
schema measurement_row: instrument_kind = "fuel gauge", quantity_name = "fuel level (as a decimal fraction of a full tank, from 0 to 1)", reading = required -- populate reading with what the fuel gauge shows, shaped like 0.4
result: 0.875
